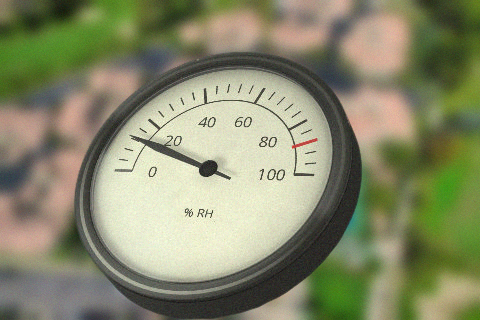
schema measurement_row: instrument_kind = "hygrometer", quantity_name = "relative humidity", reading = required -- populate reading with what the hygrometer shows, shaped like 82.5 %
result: 12 %
